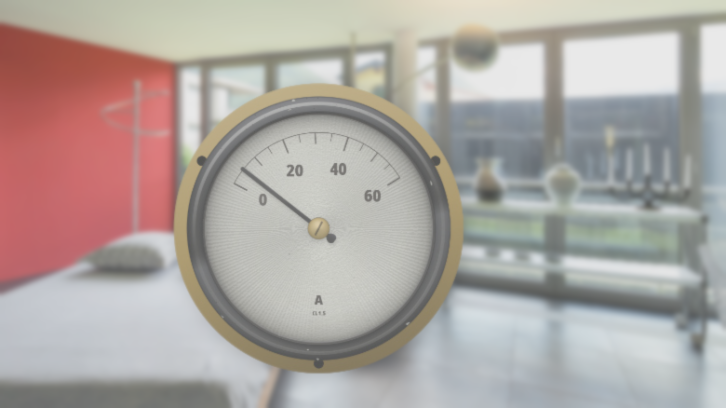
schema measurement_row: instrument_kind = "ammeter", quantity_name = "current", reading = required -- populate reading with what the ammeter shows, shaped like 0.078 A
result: 5 A
